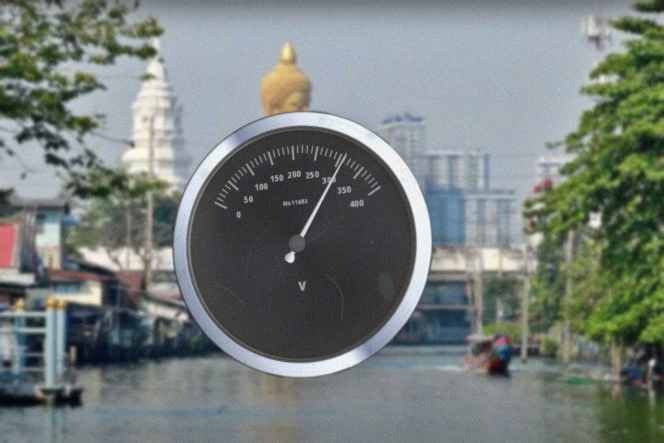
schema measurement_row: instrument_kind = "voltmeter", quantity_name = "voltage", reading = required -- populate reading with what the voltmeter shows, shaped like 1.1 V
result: 310 V
